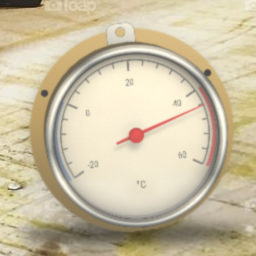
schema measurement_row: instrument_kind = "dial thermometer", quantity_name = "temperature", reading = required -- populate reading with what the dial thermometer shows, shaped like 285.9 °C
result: 44 °C
